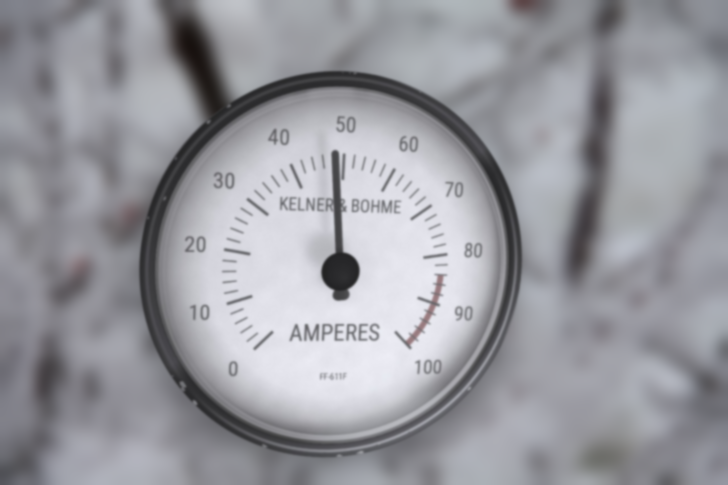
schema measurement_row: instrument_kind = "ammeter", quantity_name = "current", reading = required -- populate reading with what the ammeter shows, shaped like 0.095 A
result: 48 A
